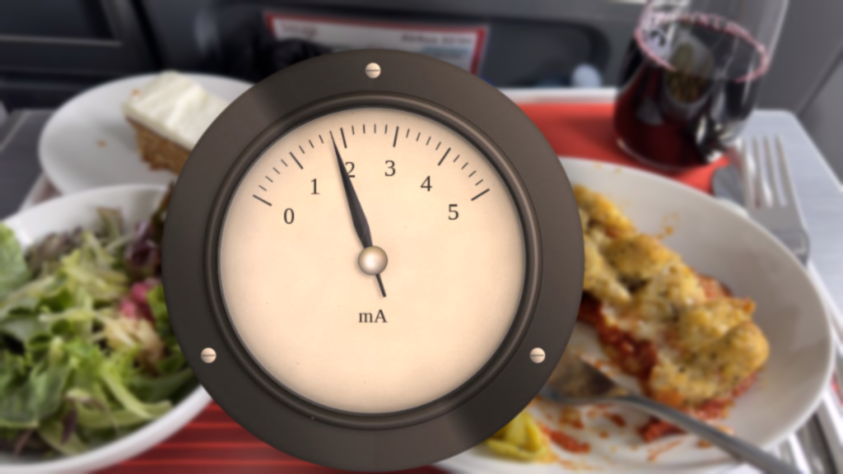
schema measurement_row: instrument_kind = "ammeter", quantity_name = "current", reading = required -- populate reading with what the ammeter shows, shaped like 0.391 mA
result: 1.8 mA
